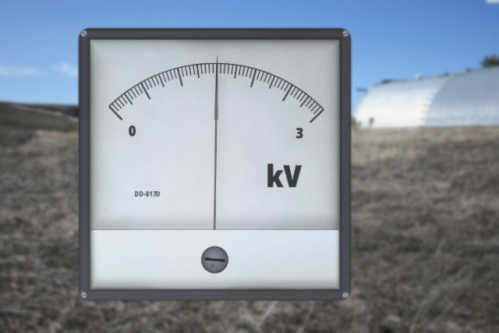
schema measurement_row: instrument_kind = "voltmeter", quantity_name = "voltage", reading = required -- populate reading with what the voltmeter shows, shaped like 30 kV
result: 1.5 kV
